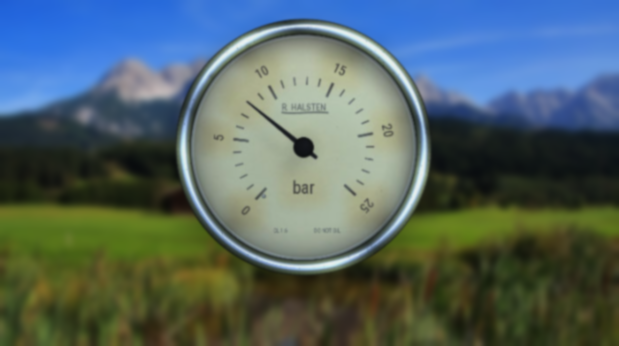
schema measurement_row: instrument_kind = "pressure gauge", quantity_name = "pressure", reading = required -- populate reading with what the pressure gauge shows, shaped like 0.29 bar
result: 8 bar
